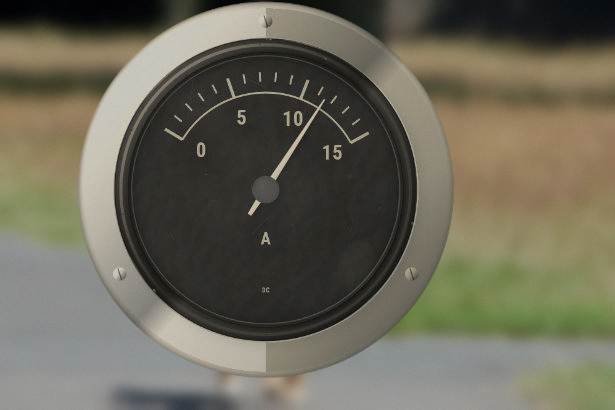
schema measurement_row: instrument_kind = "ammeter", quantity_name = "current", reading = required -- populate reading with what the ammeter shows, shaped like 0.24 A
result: 11.5 A
